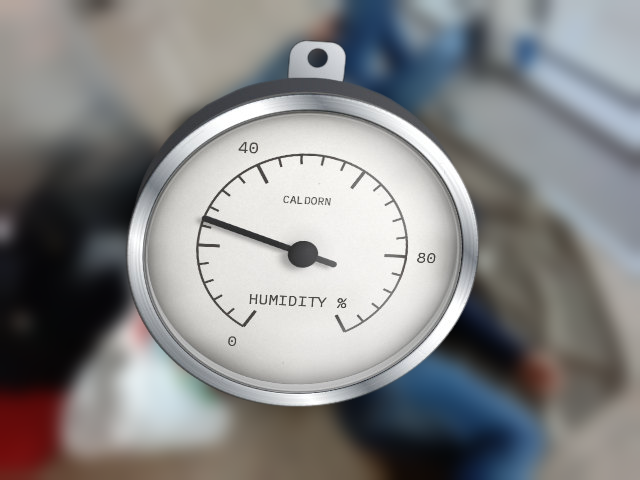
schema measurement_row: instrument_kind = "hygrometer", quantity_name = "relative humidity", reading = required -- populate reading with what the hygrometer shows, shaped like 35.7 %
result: 26 %
